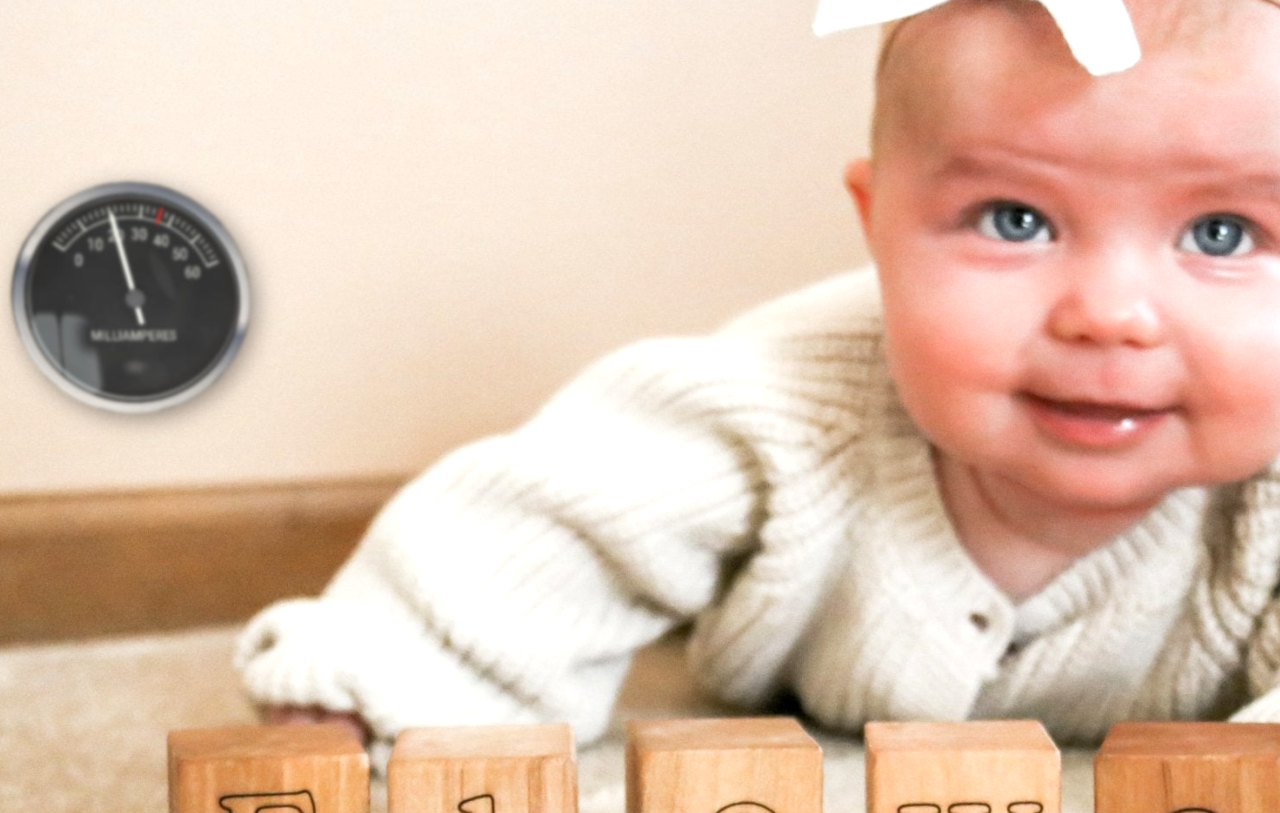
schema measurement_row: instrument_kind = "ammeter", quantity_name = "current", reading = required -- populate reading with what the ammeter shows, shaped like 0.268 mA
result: 20 mA
